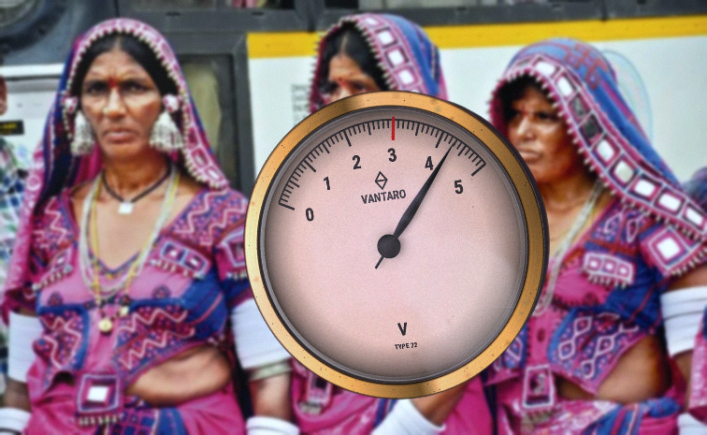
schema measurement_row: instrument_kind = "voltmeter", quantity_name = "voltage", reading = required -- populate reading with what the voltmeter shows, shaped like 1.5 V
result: 4.3 V
